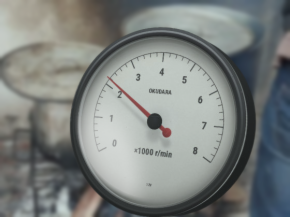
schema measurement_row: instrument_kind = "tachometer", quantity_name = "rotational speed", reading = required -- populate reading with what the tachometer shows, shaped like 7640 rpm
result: 2200 rpm
